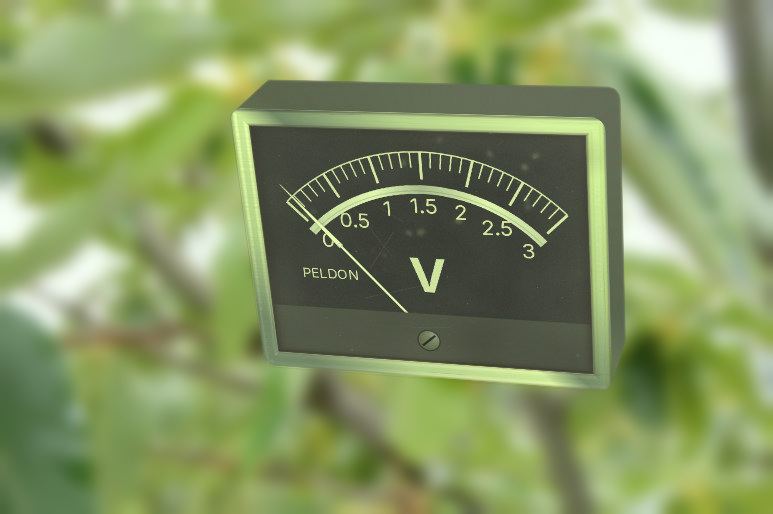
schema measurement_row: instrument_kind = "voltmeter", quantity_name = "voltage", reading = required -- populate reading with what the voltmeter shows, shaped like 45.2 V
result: 0.1 V
